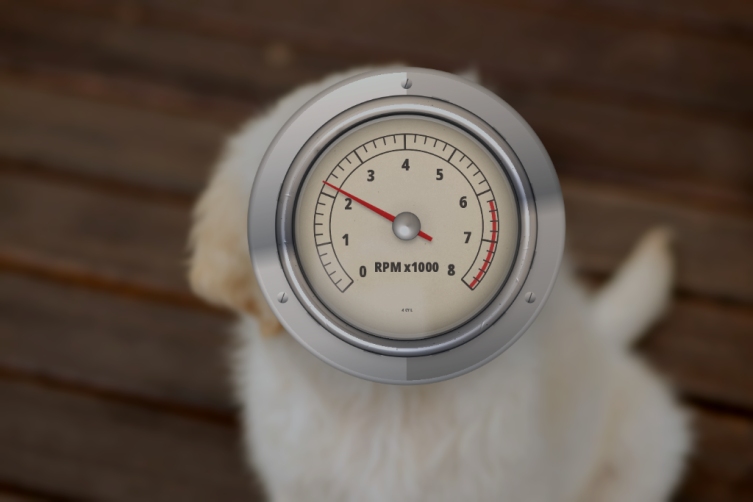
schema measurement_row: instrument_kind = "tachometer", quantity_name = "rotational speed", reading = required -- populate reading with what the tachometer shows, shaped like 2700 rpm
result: 2200 rpm
